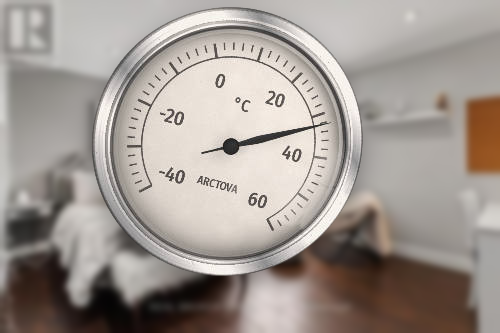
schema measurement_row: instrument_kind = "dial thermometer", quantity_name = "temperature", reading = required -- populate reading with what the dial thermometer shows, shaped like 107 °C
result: 32 °C
